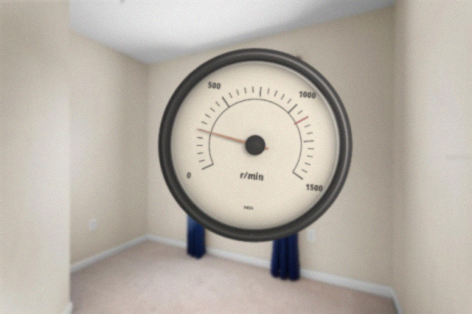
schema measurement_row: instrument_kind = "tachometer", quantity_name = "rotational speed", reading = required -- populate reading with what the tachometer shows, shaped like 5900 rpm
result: 250 rpm
